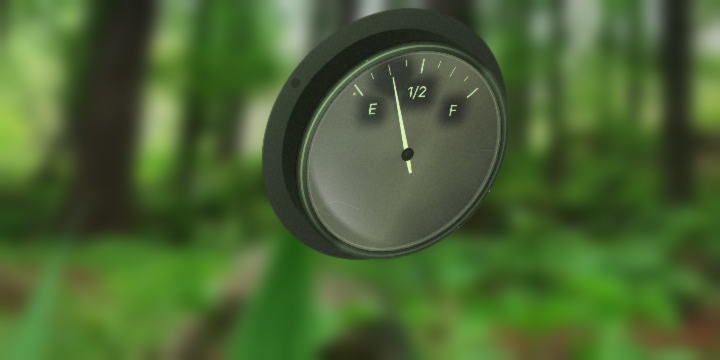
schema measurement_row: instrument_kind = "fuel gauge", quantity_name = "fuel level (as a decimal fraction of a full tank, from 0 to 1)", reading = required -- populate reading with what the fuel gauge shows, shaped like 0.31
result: 0.25
